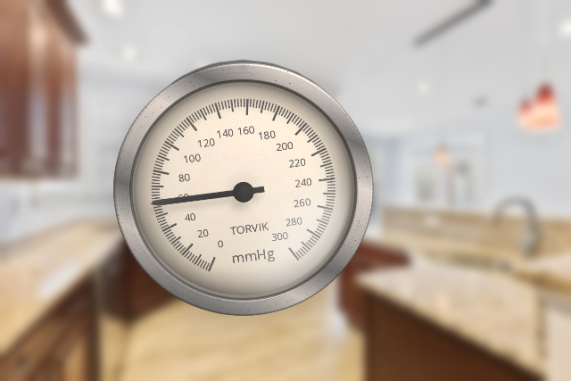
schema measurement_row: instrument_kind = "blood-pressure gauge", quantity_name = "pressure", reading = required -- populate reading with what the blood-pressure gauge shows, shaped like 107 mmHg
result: 60 mmHg
